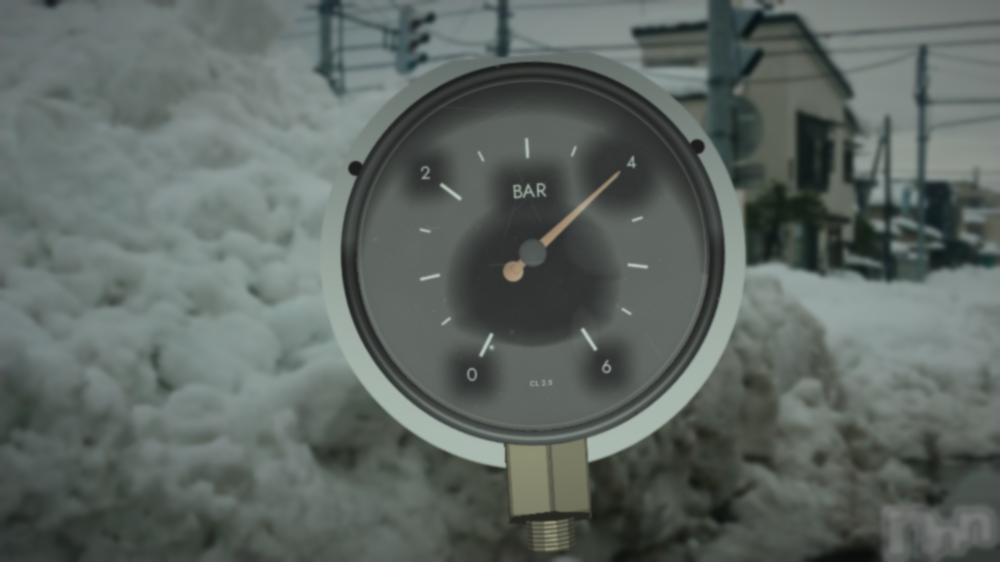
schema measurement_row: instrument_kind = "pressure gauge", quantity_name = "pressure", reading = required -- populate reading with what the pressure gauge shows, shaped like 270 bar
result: 4 bar
